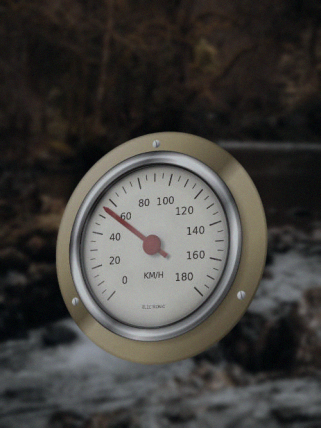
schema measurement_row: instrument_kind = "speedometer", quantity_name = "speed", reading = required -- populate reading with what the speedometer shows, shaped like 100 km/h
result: 55 km/h
